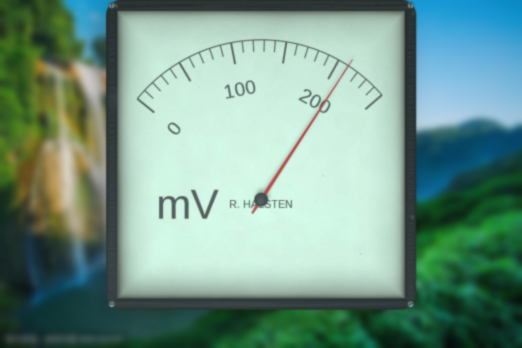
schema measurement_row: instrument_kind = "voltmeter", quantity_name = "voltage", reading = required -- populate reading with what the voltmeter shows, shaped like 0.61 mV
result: 210 mV
